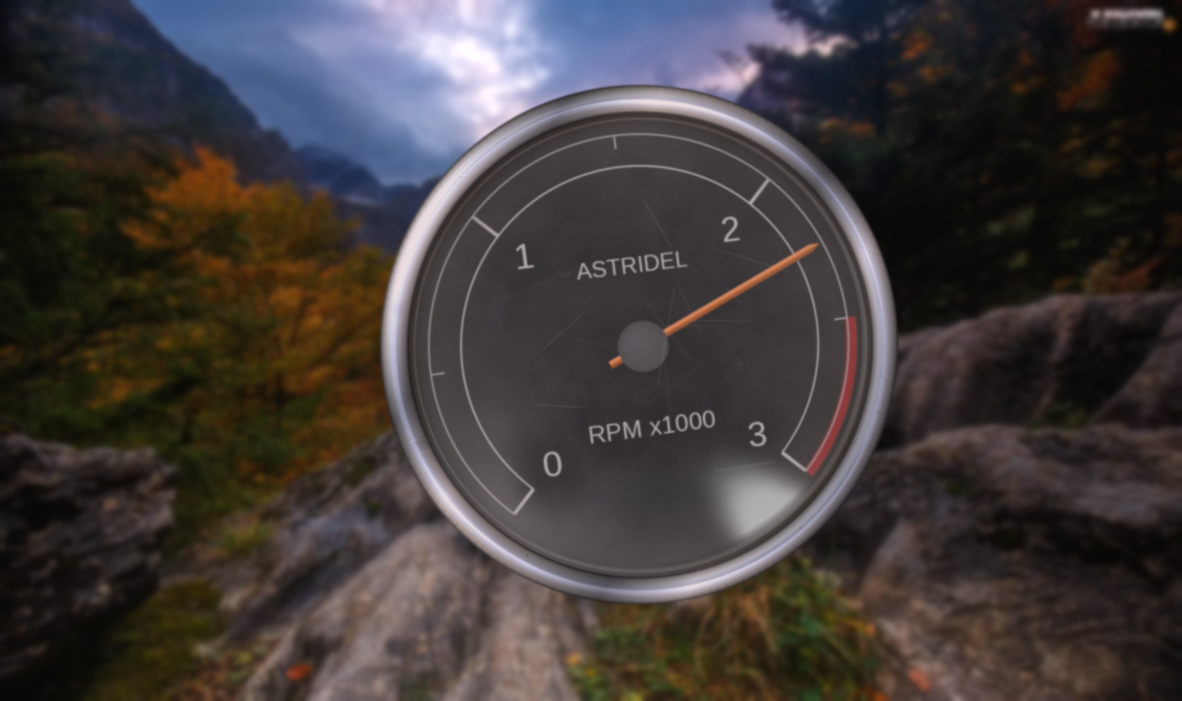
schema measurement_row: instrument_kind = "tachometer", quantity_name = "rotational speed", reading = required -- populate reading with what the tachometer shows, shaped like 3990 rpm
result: 2250 rpm
